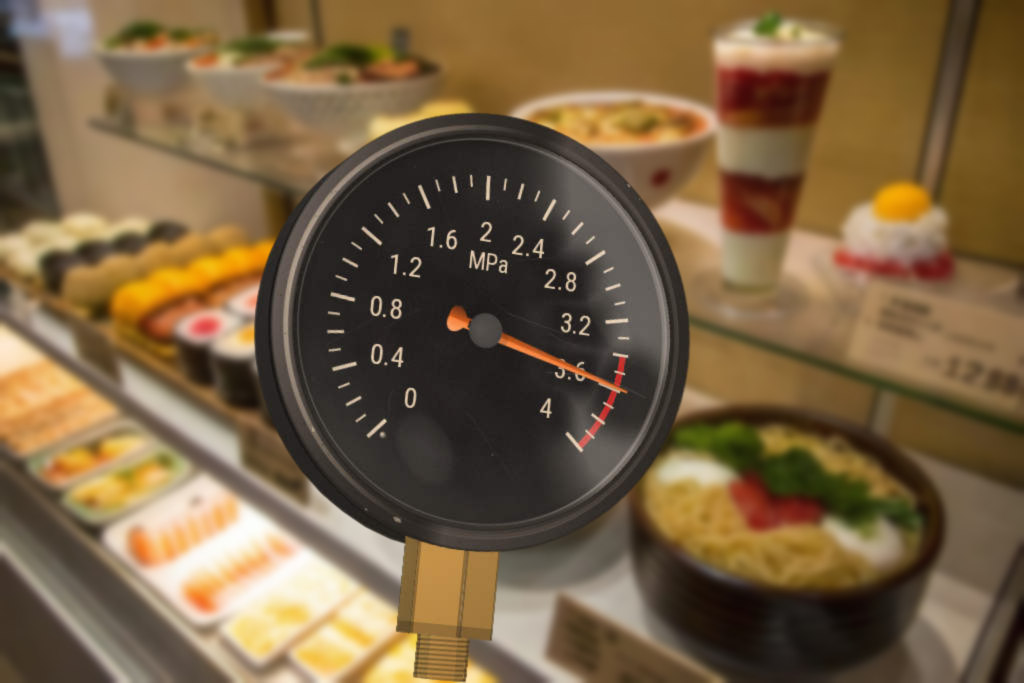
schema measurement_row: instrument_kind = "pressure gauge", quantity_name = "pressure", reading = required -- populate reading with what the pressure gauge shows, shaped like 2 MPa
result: 3.6 MPa
